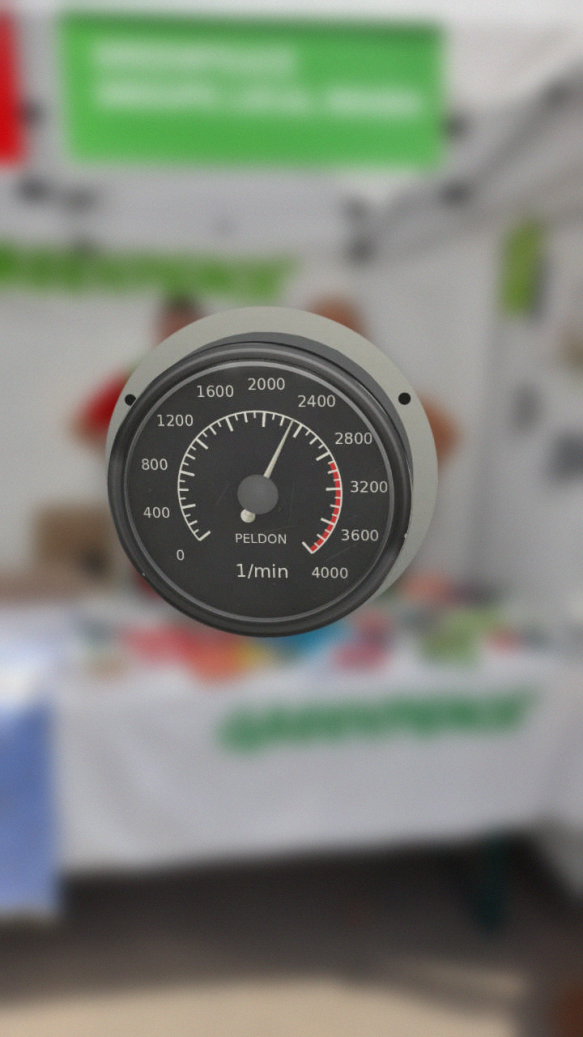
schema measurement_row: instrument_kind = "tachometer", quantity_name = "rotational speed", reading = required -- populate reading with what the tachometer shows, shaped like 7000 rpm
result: 2300 rpm
